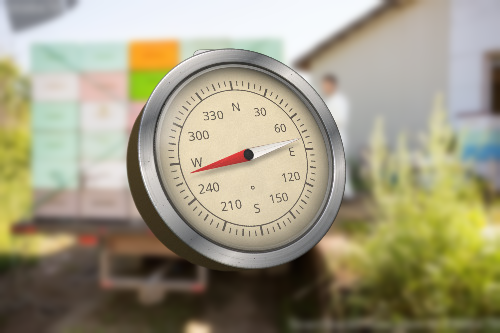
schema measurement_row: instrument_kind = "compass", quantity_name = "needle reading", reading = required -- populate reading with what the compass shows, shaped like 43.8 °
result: 260 °
